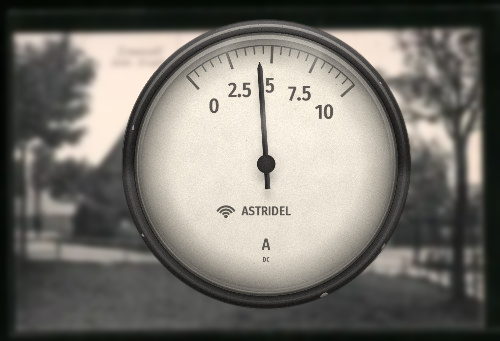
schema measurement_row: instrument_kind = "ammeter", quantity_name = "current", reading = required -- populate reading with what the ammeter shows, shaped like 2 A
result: 4.25 A
